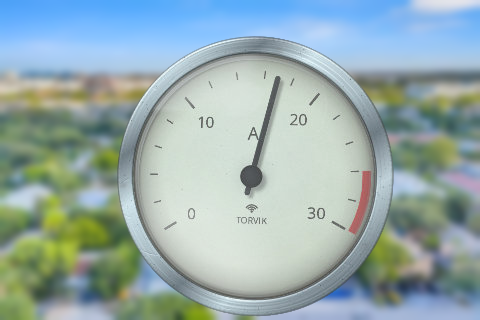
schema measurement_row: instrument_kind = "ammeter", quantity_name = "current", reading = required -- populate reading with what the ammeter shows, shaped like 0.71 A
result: 17 A
